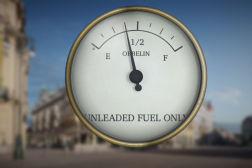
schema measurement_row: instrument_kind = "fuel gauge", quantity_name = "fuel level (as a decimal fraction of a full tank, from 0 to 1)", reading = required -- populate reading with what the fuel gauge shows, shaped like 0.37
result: 0.375
